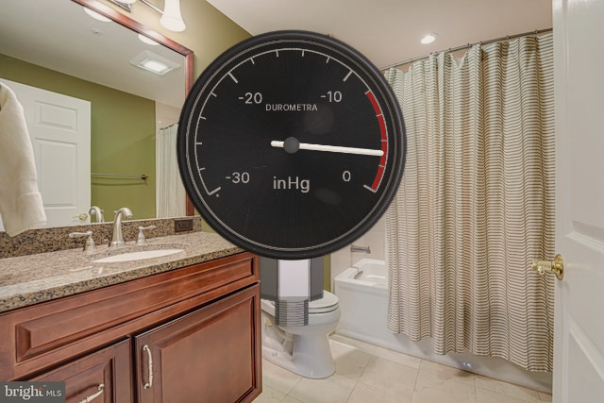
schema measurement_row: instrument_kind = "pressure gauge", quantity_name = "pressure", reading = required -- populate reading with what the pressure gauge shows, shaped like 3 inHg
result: -3 inHg
